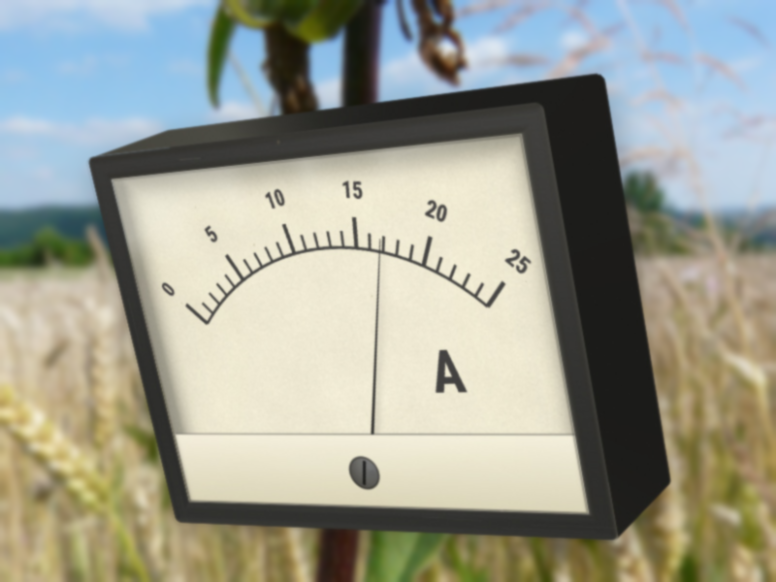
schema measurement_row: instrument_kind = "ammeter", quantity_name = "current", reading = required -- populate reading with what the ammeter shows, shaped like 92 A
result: 17 A
